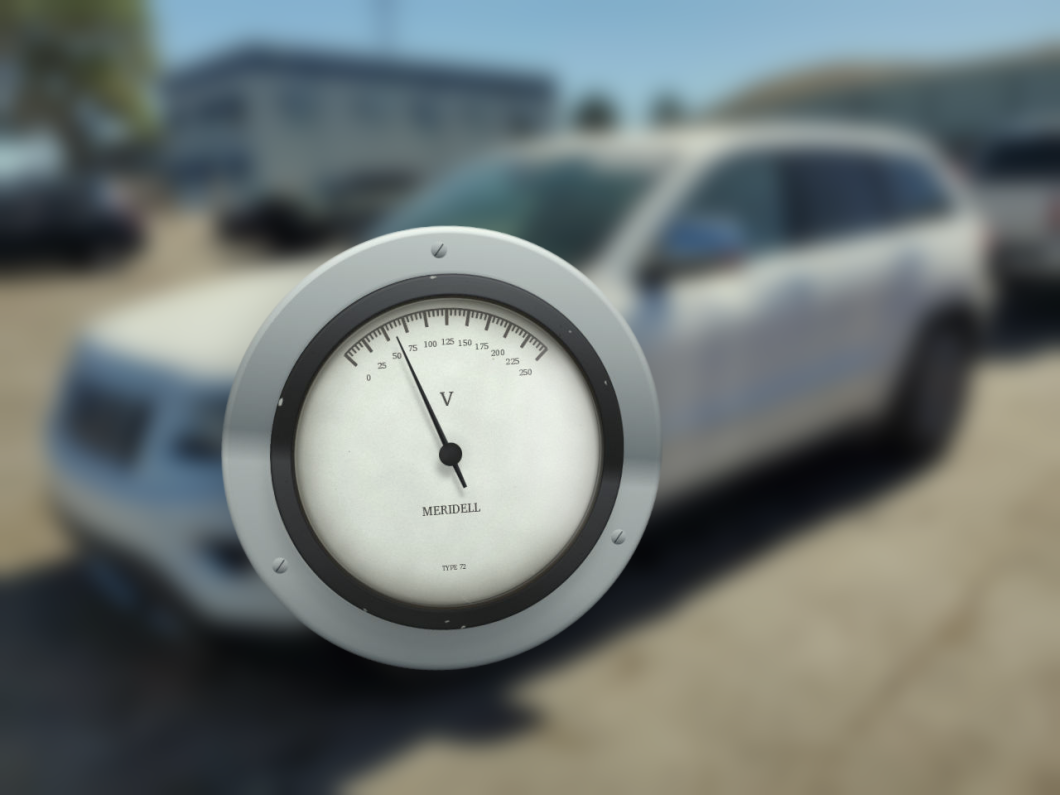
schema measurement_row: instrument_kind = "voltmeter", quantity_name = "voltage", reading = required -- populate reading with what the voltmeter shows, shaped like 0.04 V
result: 60 V
